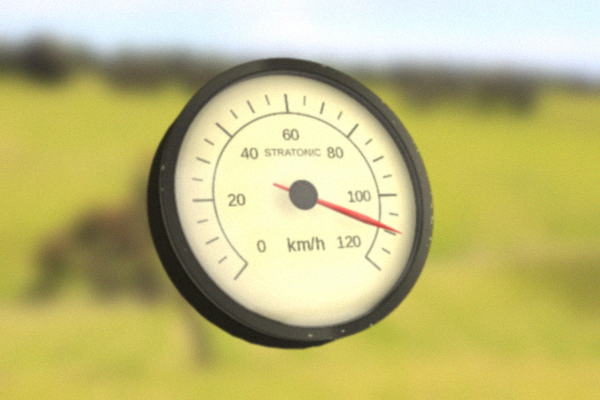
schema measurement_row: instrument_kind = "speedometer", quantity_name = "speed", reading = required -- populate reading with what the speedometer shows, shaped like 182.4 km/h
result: 110 km/h
